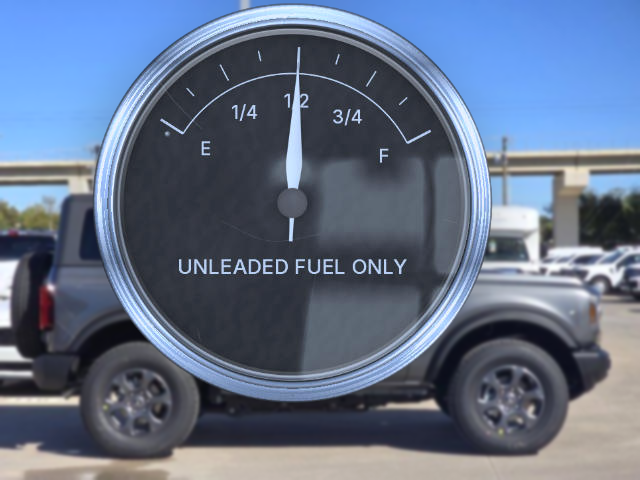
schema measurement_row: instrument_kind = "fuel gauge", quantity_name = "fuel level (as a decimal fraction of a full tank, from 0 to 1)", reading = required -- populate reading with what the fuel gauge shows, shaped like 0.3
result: 0.5
